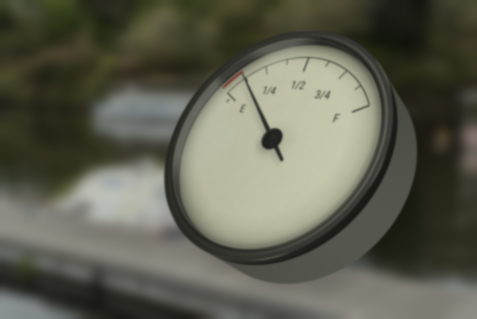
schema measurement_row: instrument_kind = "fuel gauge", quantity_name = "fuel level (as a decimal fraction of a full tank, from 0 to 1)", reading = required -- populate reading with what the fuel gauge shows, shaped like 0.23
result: 0.125
